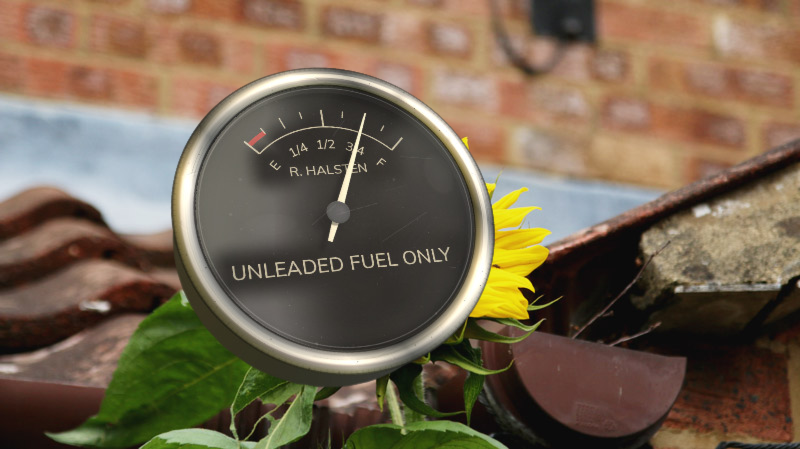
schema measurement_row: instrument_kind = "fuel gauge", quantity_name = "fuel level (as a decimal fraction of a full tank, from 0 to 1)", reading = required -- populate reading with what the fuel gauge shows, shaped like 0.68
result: 0.75
